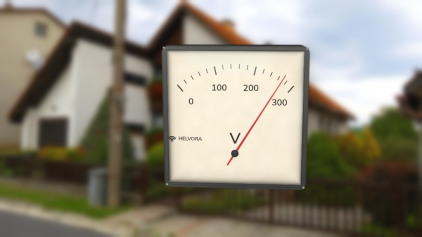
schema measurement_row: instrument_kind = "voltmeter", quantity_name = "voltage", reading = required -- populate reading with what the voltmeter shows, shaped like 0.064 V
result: 270 V
